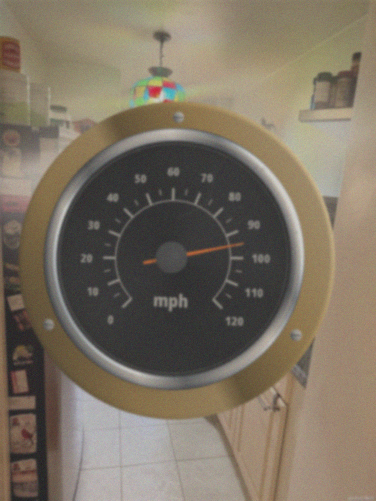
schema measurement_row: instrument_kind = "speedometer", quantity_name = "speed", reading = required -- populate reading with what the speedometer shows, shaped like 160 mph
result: 95 mph
